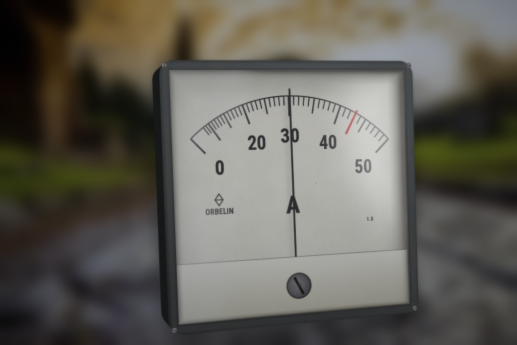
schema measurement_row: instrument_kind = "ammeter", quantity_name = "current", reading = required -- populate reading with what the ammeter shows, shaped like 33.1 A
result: 30 A
